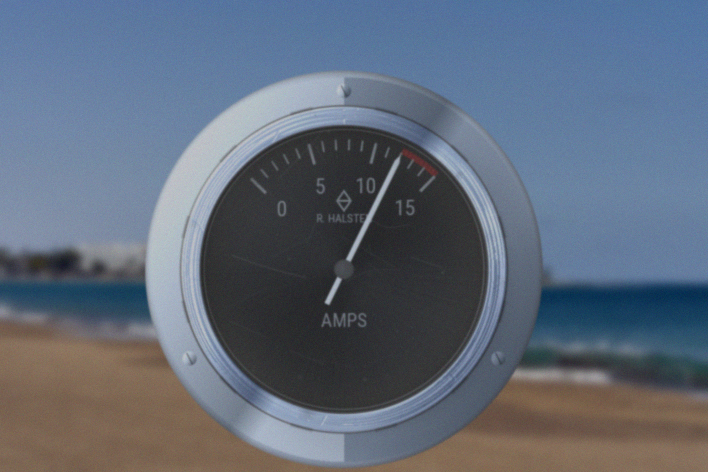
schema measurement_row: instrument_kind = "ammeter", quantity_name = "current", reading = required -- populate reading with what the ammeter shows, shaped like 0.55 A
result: 12 A
